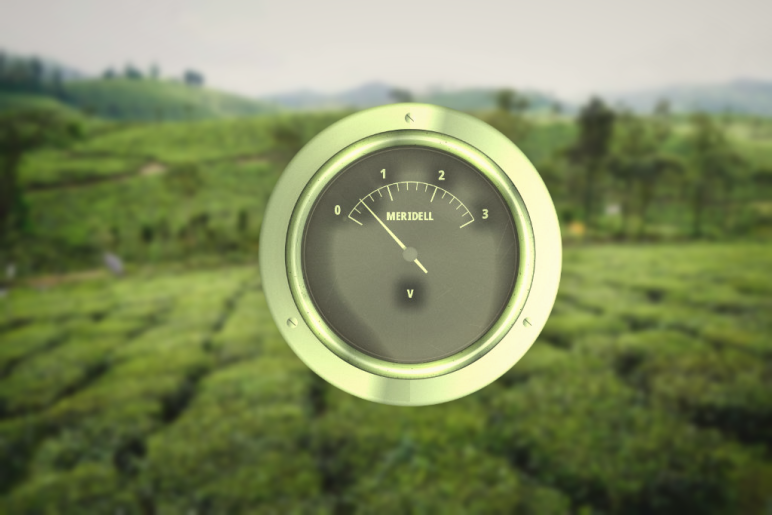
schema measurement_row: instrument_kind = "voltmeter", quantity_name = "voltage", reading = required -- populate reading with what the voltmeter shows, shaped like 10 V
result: 0.4 V
